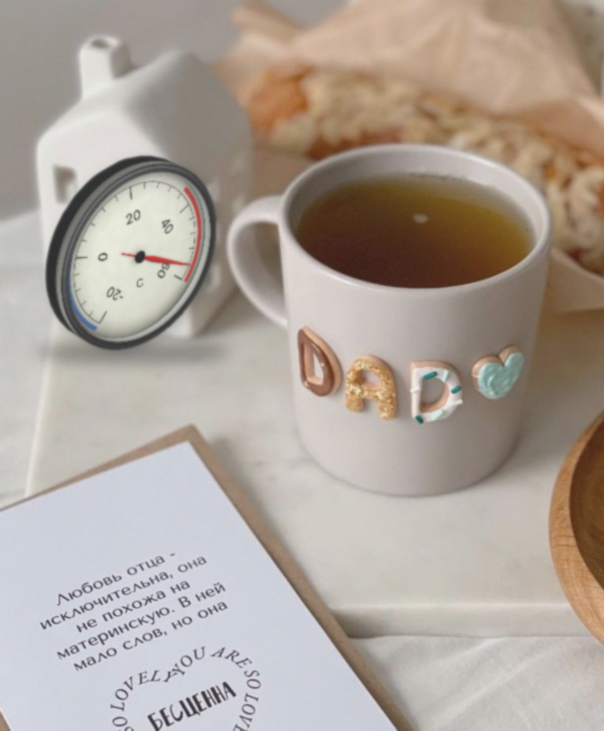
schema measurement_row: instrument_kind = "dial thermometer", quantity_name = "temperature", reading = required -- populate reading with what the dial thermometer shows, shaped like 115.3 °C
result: 56 °C
